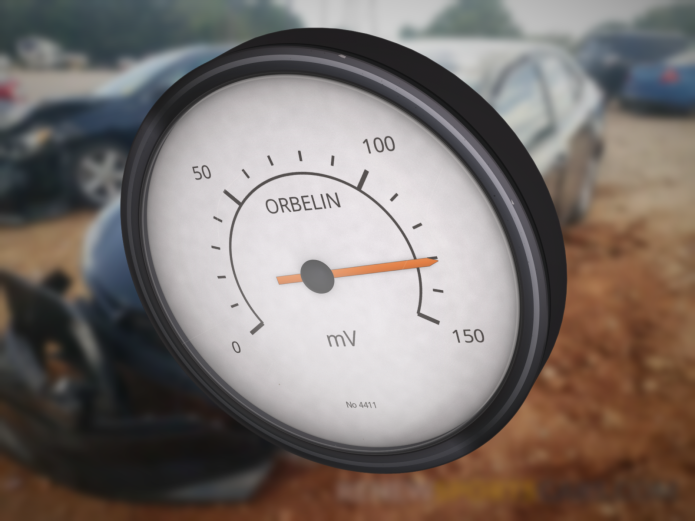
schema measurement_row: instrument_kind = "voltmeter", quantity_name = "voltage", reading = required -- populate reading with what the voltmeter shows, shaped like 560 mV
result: 130 mV
